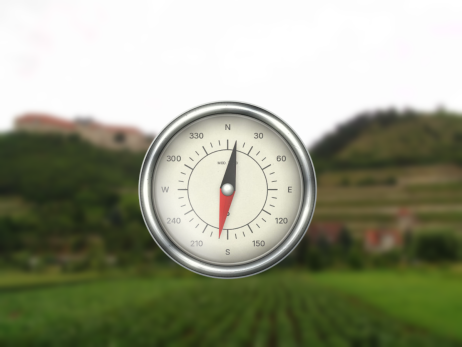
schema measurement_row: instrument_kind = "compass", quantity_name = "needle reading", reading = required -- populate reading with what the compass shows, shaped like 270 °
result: 190 °
